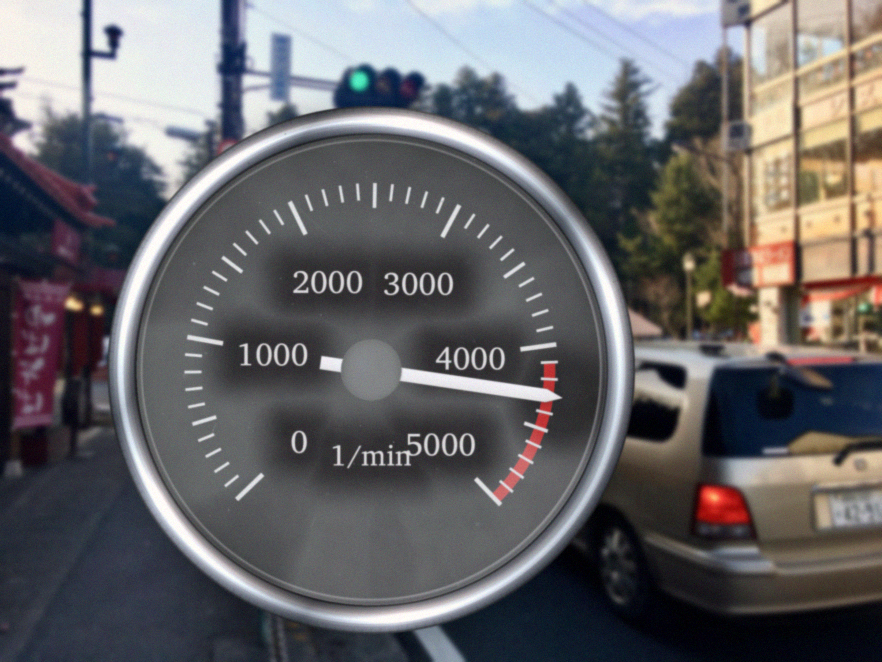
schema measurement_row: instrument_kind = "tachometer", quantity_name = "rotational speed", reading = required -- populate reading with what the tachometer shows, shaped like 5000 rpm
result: 4300 rpm
